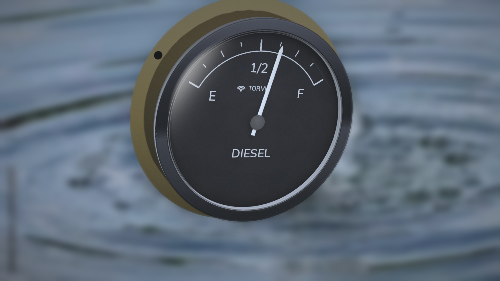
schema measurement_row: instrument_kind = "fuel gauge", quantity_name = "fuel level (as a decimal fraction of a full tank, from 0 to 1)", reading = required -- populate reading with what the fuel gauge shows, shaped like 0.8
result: 0.625
